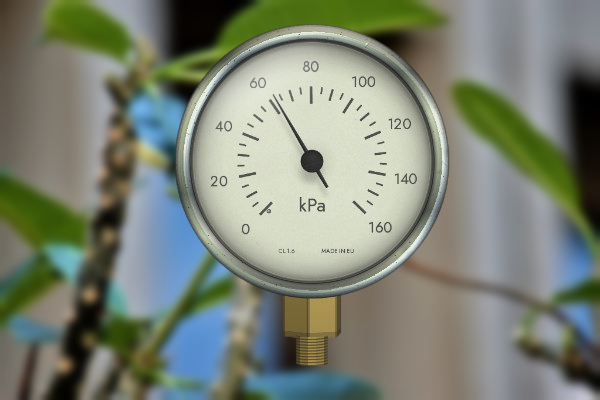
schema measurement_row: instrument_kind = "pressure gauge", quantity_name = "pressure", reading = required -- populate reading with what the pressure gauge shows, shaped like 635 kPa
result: 62.5 kPa
